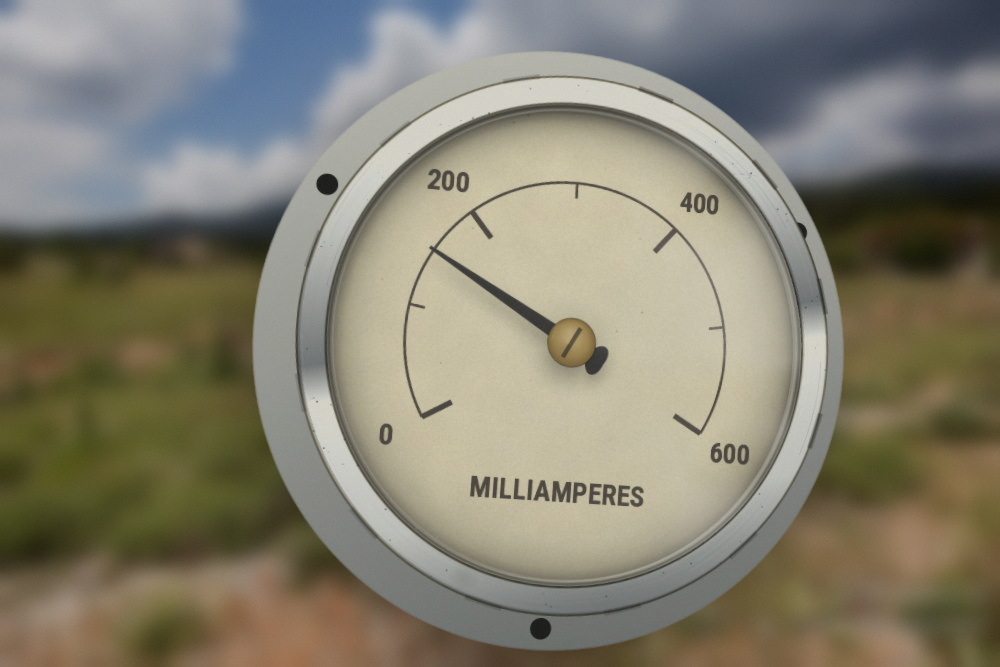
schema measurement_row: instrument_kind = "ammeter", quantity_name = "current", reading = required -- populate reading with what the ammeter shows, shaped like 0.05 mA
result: 150 mA
